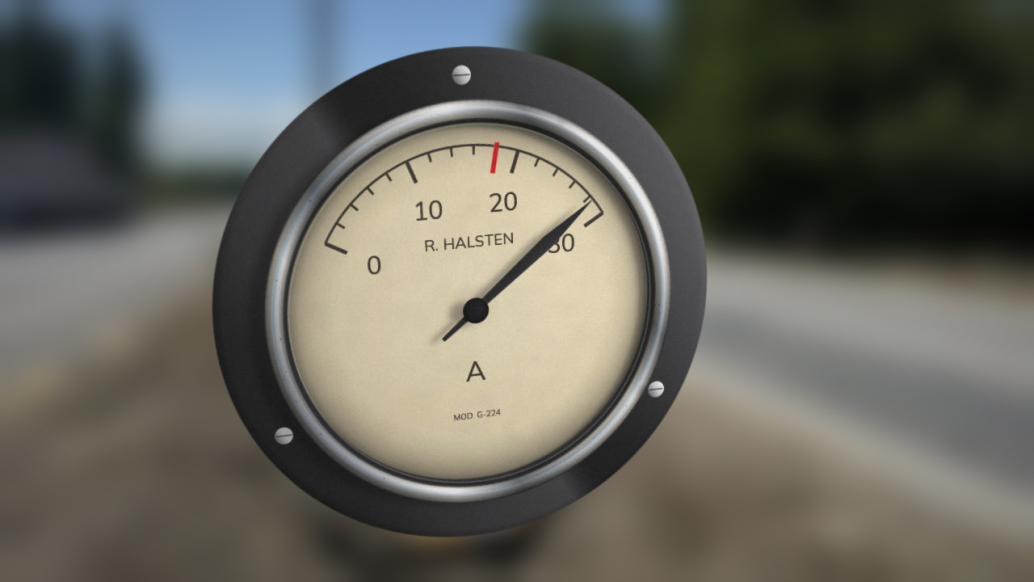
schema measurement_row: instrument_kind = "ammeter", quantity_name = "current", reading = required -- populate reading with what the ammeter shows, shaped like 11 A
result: 28 A
